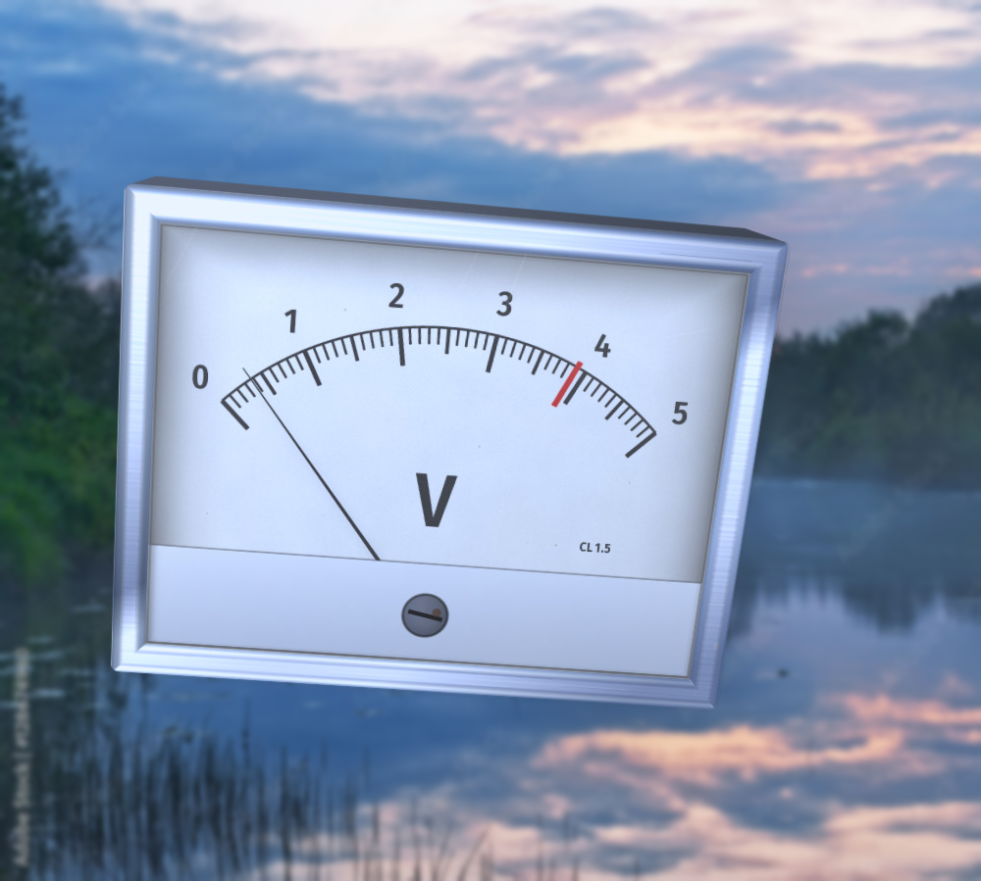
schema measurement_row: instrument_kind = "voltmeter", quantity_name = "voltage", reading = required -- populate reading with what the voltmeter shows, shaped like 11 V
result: 0.4 V
